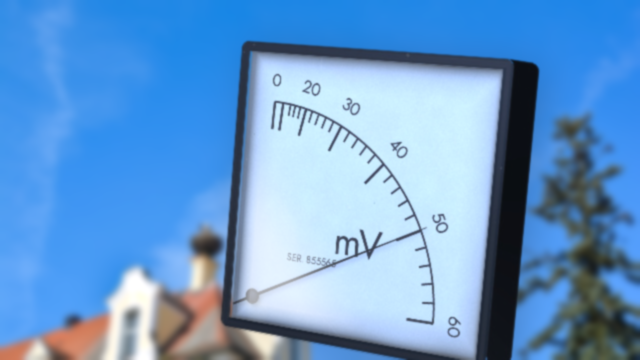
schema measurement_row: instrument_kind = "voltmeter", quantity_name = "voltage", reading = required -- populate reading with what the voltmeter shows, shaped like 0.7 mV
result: 50 mV
